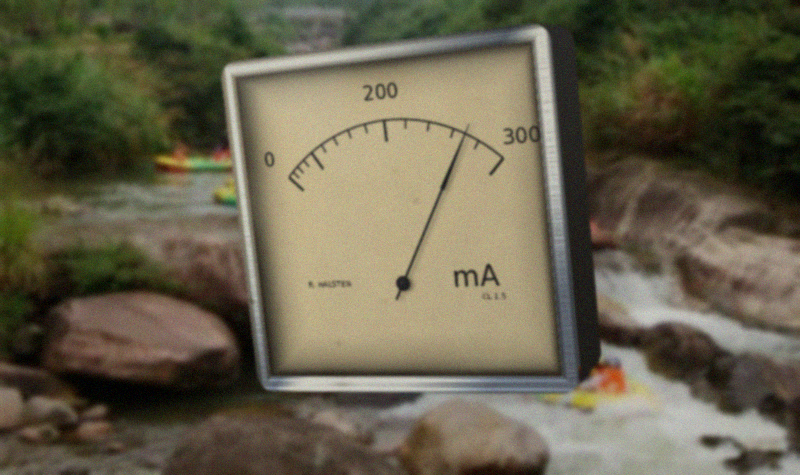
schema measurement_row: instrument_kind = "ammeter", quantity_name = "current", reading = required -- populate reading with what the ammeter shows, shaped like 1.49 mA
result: 270 mA
